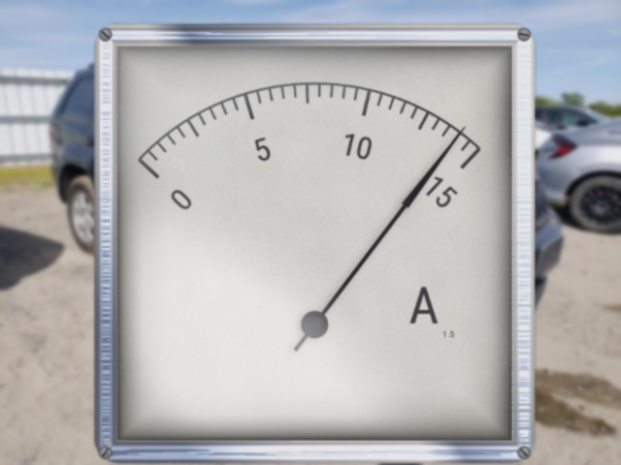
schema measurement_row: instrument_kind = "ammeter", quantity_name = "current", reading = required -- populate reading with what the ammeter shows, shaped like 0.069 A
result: 14 A
